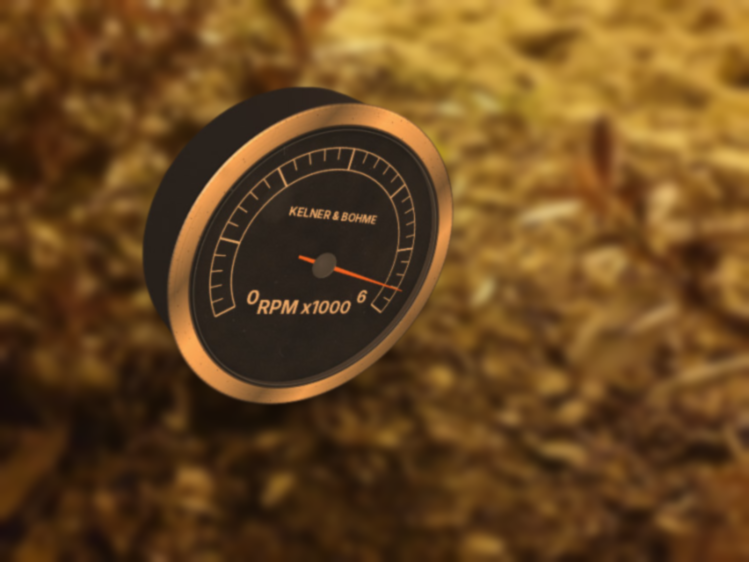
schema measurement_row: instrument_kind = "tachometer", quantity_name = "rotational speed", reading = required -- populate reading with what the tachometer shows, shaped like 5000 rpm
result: 5600 rpm
